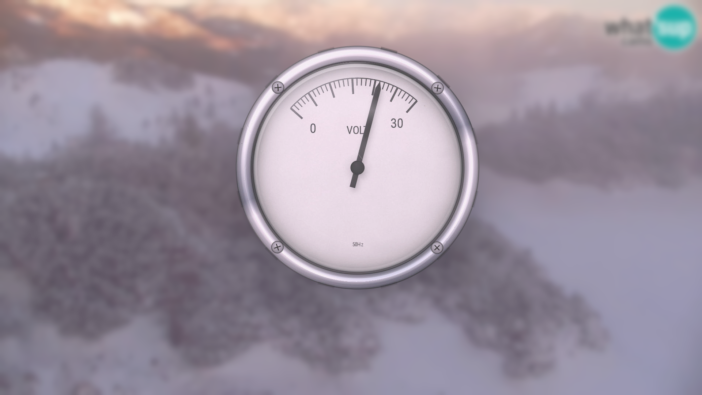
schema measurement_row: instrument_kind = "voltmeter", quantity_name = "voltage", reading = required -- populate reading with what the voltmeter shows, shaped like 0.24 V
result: 21 V
